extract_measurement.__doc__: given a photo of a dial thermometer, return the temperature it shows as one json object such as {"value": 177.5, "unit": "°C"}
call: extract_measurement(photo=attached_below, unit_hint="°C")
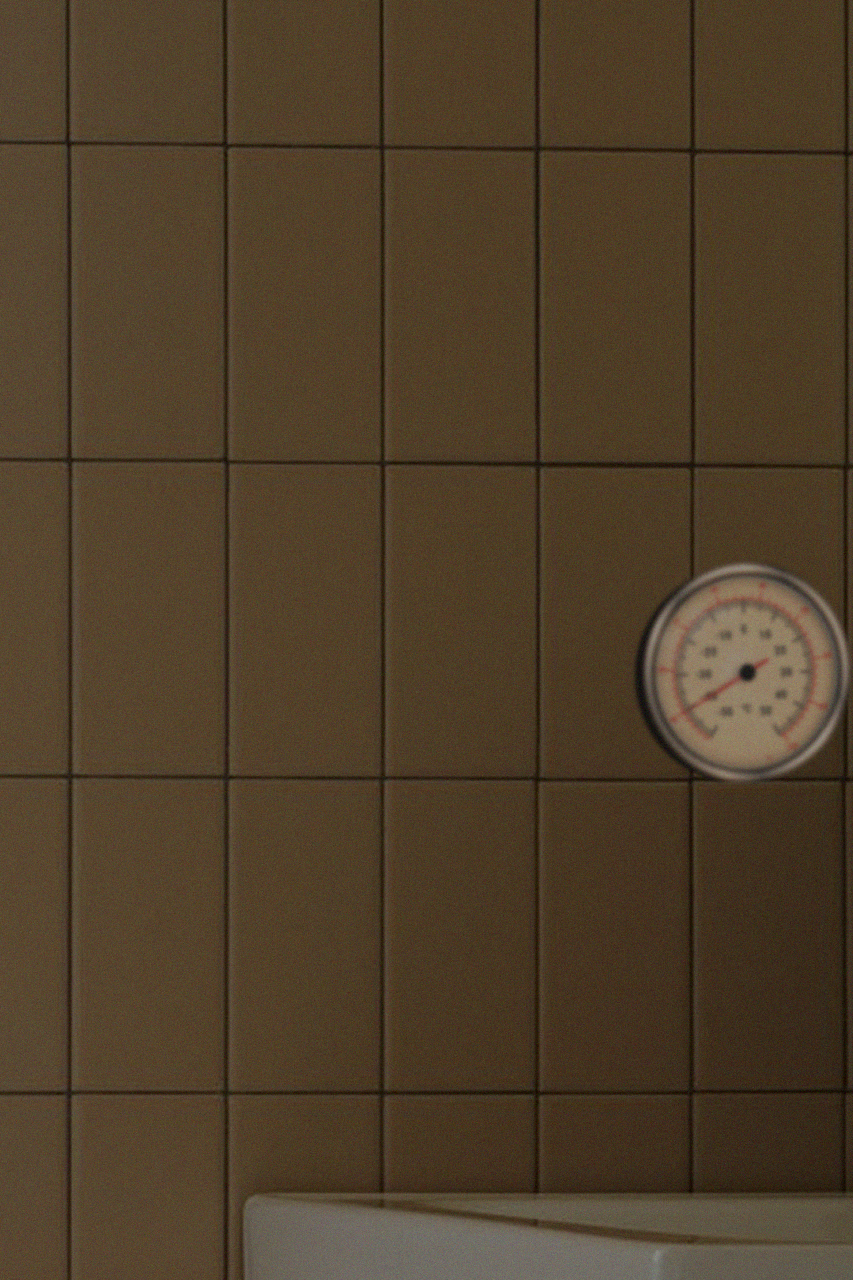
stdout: {"value": -40, "unit": "°C"}
